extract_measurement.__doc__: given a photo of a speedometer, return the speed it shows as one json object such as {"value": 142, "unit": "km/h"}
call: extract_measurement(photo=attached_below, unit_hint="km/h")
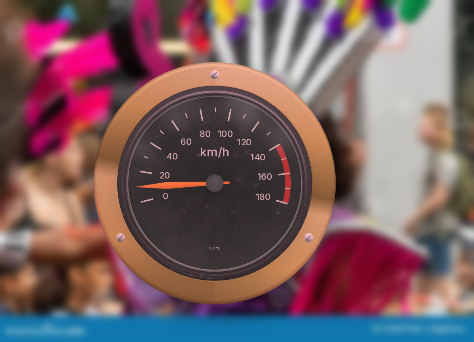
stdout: {"value": 10, "unit": "km/h"}
